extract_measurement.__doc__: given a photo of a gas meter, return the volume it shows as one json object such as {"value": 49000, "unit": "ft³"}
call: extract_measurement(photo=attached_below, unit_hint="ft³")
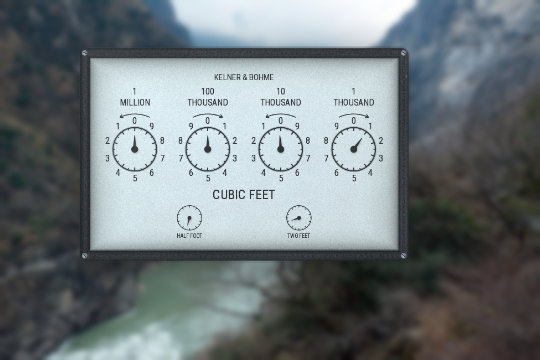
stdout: {"value": 100, "unit": "ft³"}
